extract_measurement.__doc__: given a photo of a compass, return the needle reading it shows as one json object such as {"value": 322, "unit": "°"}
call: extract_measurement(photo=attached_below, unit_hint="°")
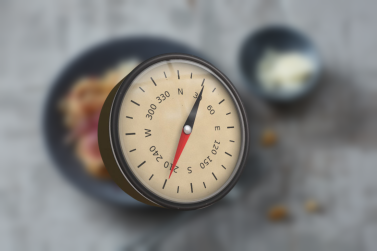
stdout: {"value": 210, "unit": "°"}
